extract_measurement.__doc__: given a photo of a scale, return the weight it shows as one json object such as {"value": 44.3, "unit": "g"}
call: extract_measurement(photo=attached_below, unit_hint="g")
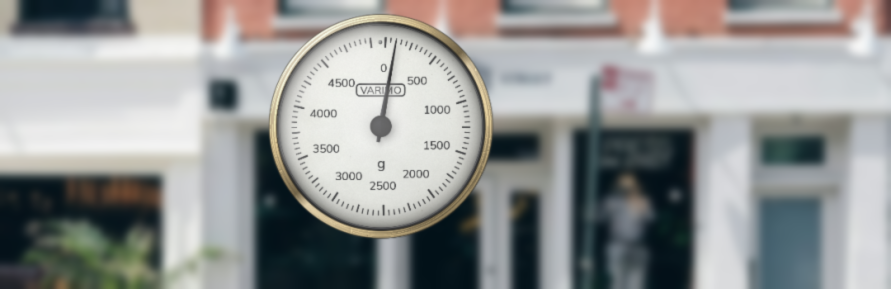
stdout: {"value": 100, "unit": "g"}
